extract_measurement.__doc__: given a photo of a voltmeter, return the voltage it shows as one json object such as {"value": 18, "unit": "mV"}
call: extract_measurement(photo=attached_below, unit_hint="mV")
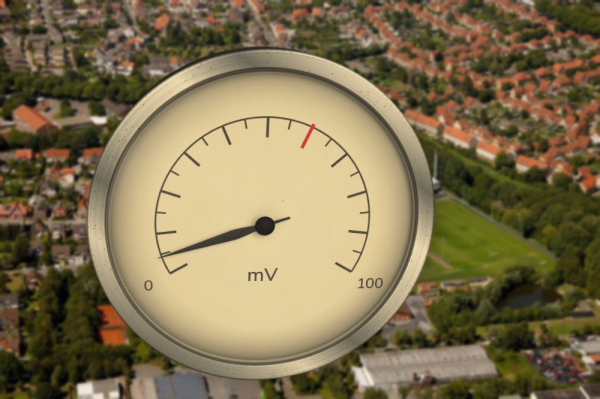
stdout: {"value": 5, "unit": "mV"}
